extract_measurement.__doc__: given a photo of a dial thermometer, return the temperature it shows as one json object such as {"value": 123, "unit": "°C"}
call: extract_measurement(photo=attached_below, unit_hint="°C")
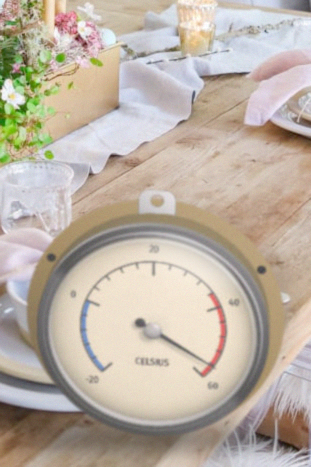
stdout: {"value": 56, "unit": "°C"}
